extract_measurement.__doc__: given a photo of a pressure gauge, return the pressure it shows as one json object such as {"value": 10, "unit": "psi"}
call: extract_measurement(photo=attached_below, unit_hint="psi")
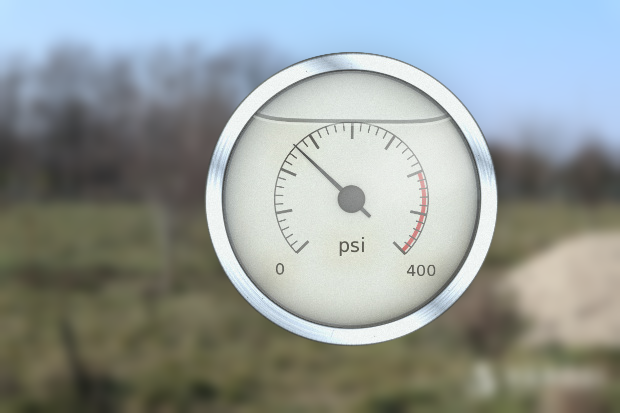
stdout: {"value": 130, "unit": "psi"}
